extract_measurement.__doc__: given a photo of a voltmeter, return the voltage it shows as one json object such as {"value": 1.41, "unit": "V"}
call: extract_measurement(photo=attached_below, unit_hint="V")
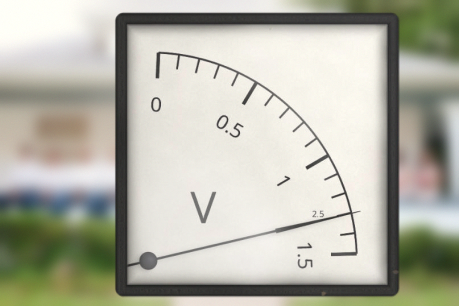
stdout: {"value": 1.3, "unit": "V"}
